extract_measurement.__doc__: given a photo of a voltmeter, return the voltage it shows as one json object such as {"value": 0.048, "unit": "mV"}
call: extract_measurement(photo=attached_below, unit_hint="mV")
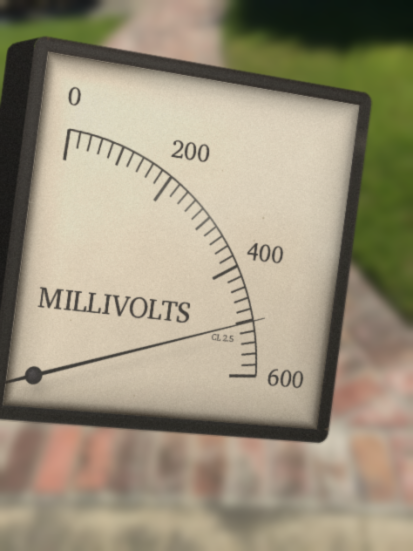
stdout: {"value": 500, "unit": "mV"}
